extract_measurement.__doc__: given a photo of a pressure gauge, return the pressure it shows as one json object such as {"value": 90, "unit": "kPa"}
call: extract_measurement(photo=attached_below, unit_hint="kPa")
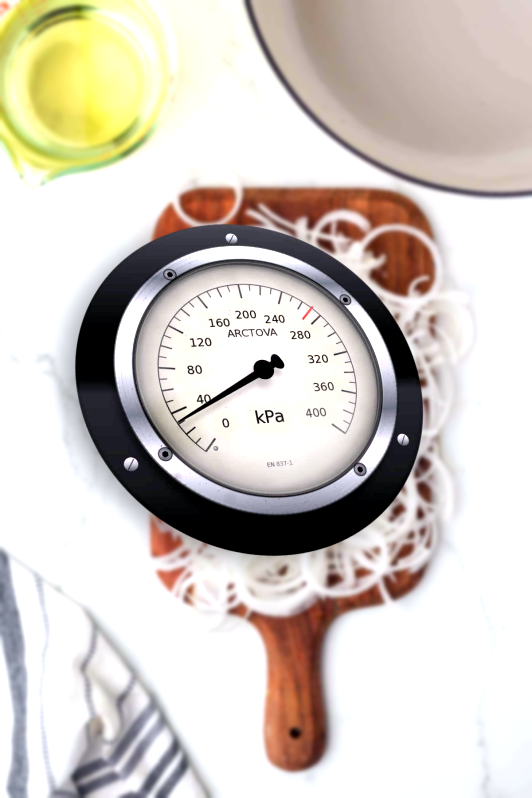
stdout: {"value": 30, "unit": "kPa"}
